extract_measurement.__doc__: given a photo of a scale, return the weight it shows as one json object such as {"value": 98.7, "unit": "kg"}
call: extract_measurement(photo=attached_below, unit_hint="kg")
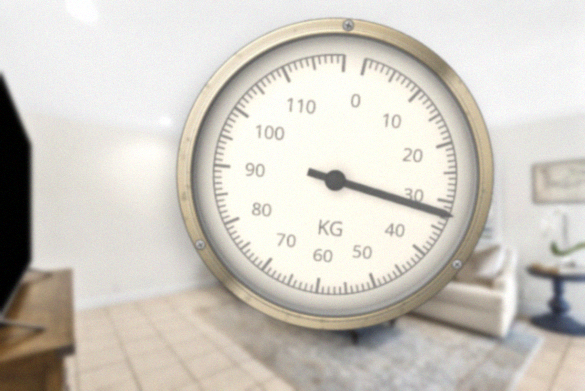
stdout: {"value": 32, "unit": "kg"}
